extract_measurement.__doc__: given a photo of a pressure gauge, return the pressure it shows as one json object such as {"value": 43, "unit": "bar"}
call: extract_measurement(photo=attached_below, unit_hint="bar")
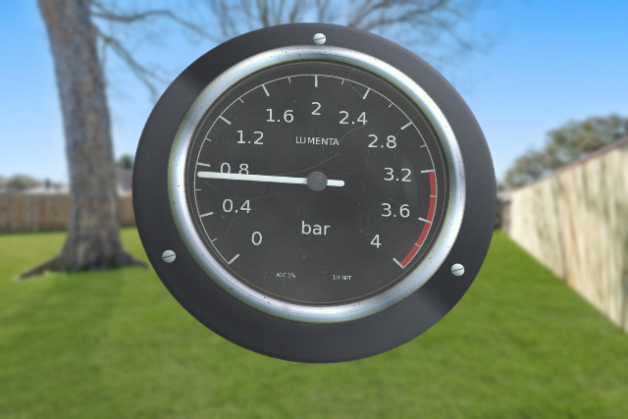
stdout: {"value": 0.7, "unit": "bar"}
